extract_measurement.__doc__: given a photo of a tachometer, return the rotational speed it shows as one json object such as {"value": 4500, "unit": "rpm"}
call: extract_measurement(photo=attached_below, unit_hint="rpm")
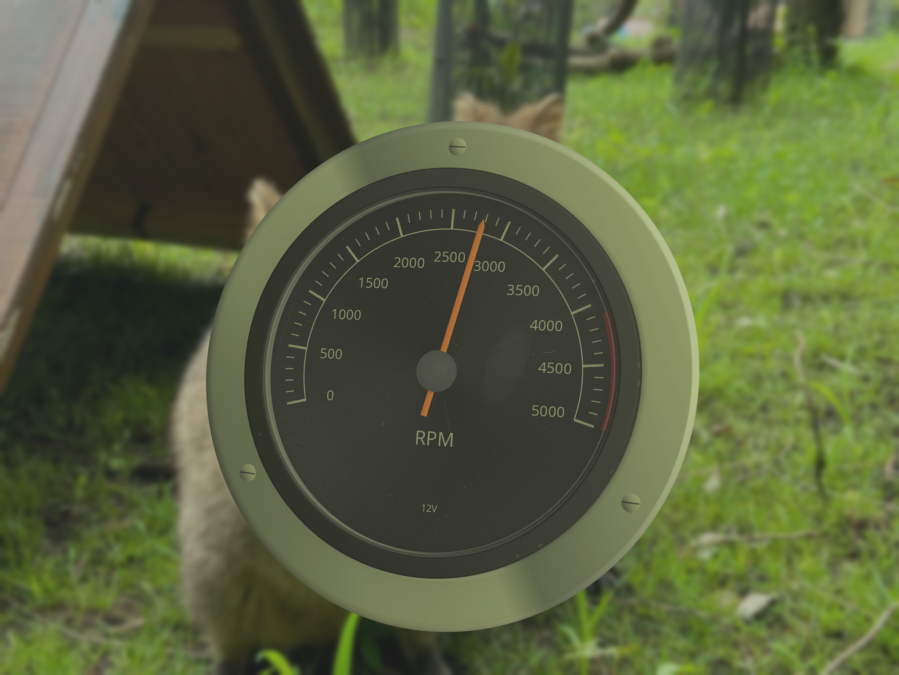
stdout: {"value": 2800, "unit": "rpm"}
